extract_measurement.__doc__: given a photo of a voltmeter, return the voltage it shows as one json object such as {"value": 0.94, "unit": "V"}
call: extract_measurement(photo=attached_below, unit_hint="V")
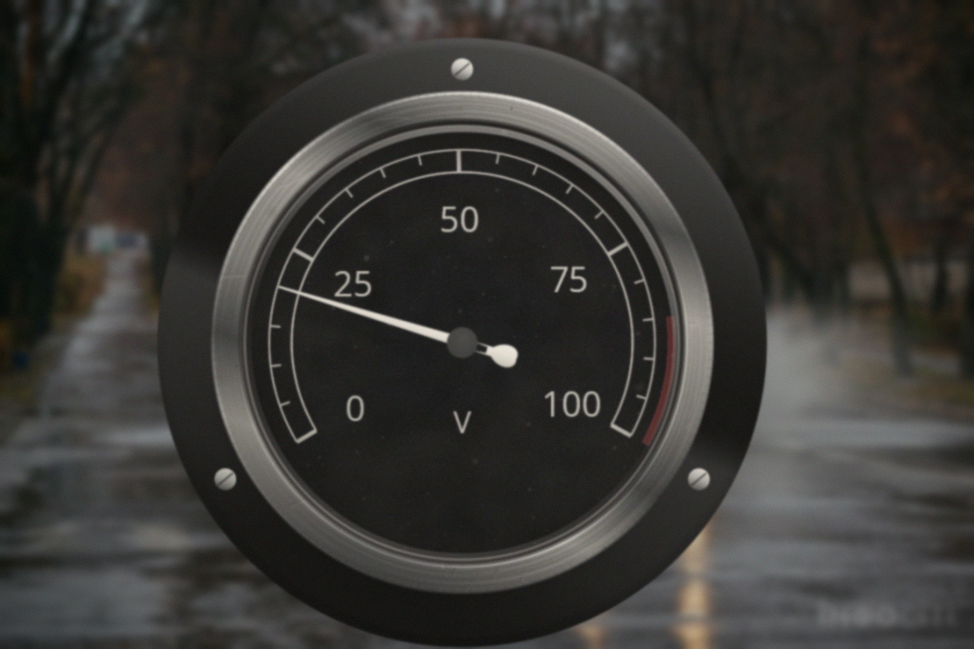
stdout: {"value": 20, "unit": "V"}
